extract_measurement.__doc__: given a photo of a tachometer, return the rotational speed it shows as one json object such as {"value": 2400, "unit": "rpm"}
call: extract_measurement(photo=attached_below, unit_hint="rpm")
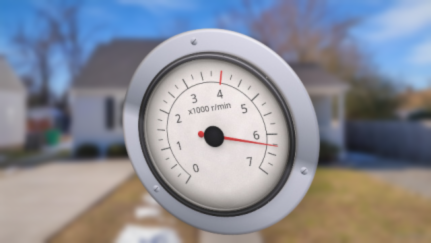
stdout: {"value": 6250, "unit": "rpm"}
